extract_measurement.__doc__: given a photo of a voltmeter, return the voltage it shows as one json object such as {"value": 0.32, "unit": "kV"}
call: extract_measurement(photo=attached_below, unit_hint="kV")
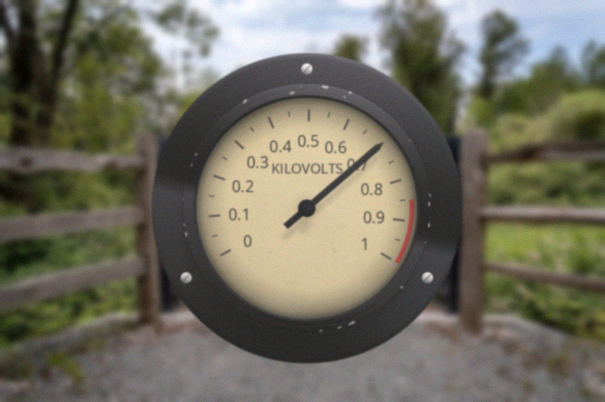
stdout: {"value": 0.7, "unit": "kV"}
